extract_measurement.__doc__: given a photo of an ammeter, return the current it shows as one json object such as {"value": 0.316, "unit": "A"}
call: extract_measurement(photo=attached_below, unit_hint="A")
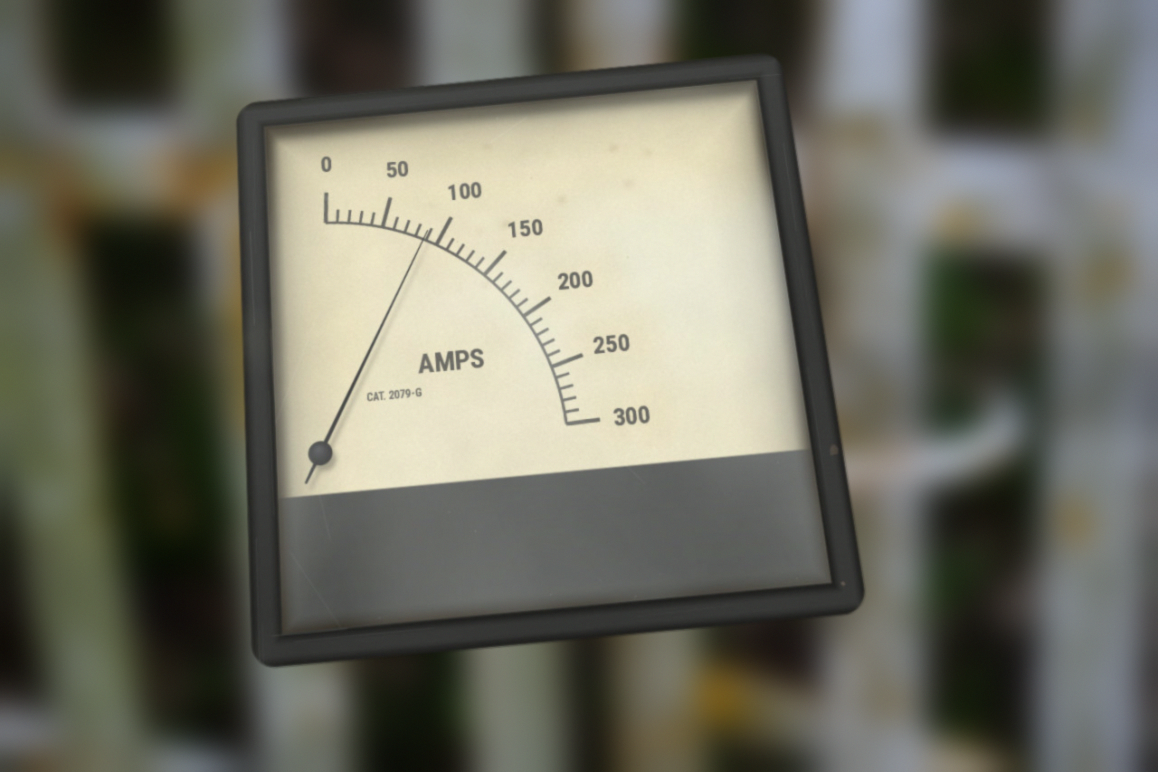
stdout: {"value": 90, "unit": "A"}
